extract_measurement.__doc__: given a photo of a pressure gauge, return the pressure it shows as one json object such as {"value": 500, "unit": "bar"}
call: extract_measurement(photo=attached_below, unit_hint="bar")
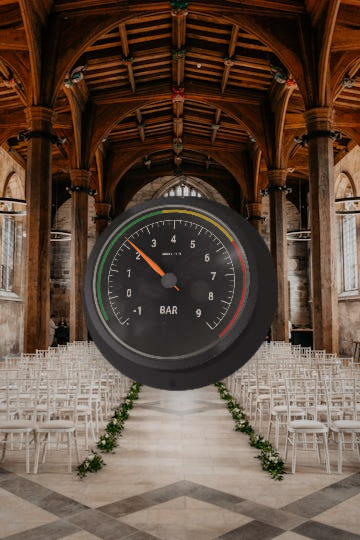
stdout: {"value": 2.2, "unit": "bar"}
